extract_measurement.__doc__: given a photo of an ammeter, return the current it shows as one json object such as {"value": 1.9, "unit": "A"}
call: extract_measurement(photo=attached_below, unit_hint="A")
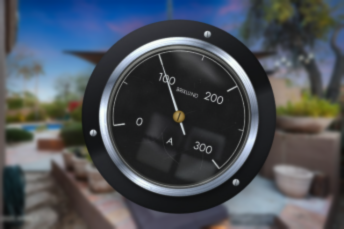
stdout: {"value": 100, "unit": "A"}
